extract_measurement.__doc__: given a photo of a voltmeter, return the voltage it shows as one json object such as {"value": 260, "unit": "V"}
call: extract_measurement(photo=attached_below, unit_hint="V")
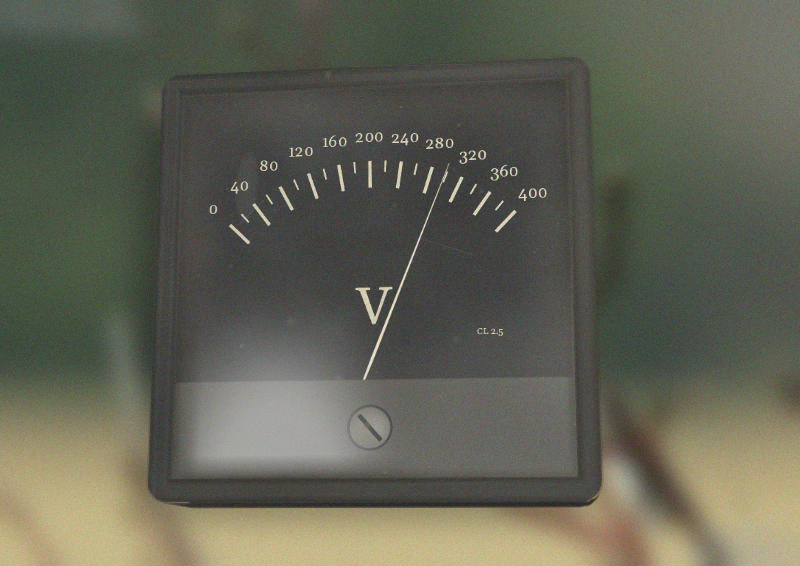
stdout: {"value": 300, "unit": "V"}
